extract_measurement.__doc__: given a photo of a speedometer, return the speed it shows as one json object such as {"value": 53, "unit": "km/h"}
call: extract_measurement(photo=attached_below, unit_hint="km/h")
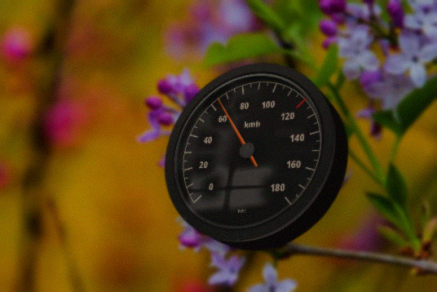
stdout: {"value": 65, "unit": "km/h"}
